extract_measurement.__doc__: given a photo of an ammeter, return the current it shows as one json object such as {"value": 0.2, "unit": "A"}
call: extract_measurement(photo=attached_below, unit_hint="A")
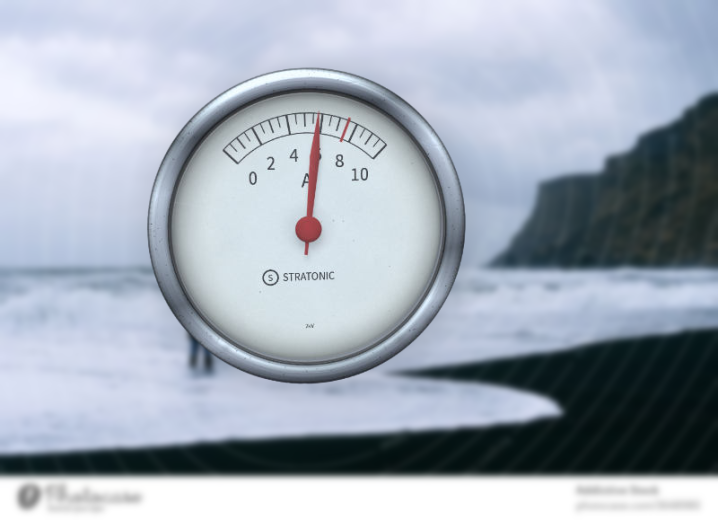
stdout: {"value": 5.75, "unit": "A"}
